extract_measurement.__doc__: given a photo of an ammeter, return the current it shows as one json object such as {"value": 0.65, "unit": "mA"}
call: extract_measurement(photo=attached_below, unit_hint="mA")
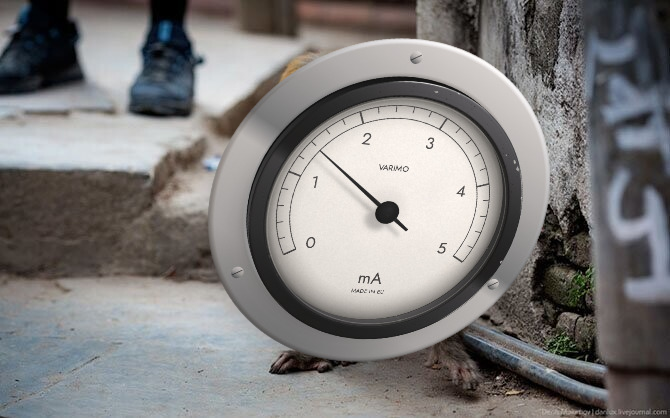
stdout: {"value": 1.4, "unit": "mA"}
